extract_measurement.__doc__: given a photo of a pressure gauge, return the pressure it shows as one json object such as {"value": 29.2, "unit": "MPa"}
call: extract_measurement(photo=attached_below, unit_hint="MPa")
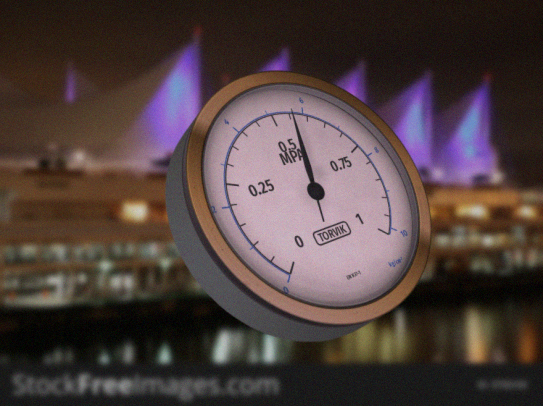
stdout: {"value": 0.55, "unit": "MPa"}
